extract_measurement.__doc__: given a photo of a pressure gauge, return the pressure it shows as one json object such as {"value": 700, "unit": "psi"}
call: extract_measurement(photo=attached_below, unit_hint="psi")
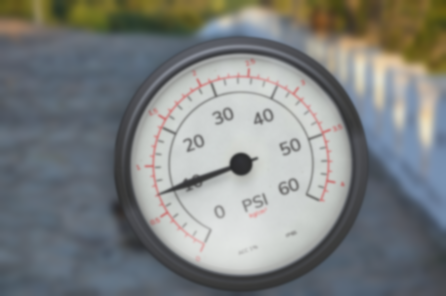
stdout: {"value": 10, "unit": "psi"}
